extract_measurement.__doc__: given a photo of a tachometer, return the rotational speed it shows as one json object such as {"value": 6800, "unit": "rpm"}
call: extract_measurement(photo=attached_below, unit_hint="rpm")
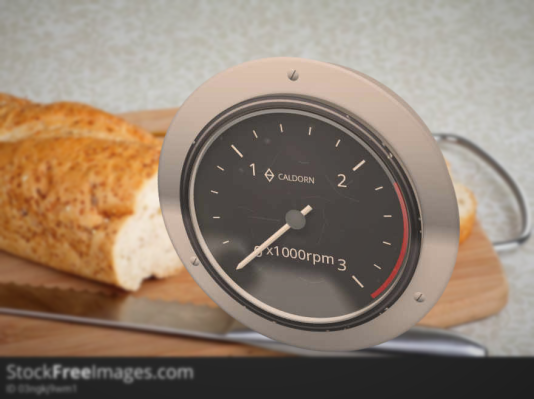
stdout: {"value": 0, "unit": "rpm"}
